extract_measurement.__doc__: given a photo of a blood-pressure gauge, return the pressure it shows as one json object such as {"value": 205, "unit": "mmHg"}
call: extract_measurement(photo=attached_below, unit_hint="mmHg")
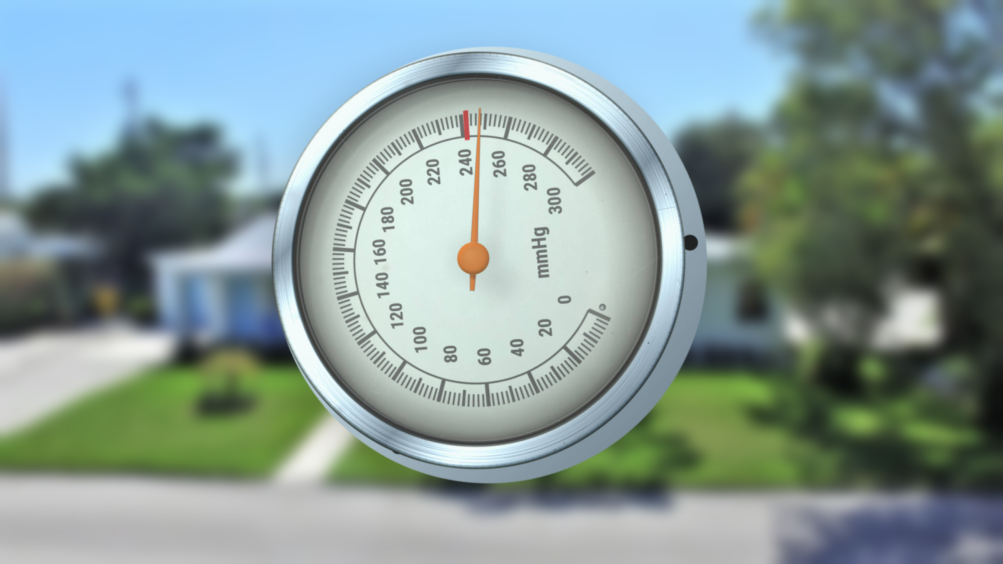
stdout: {"value": 248, "unit": "mmHg"}
